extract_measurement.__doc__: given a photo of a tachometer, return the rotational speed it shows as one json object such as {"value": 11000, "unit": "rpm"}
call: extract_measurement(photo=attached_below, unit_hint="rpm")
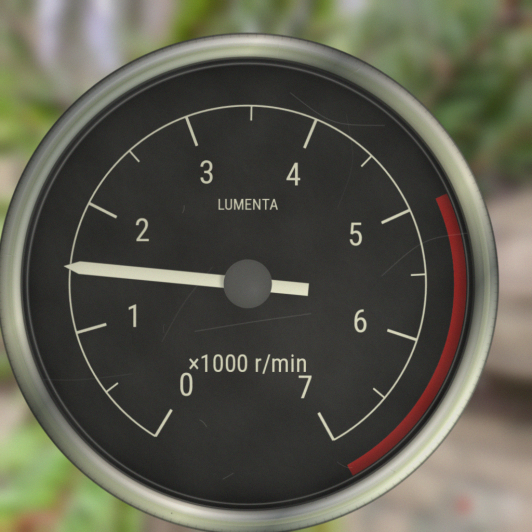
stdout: {"value": 1500, "unit": "rpm"}
